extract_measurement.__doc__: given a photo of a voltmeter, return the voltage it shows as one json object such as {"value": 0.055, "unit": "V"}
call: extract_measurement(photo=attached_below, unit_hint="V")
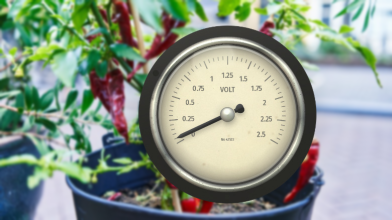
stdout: {"value": 0.05, "unit": "V"}
